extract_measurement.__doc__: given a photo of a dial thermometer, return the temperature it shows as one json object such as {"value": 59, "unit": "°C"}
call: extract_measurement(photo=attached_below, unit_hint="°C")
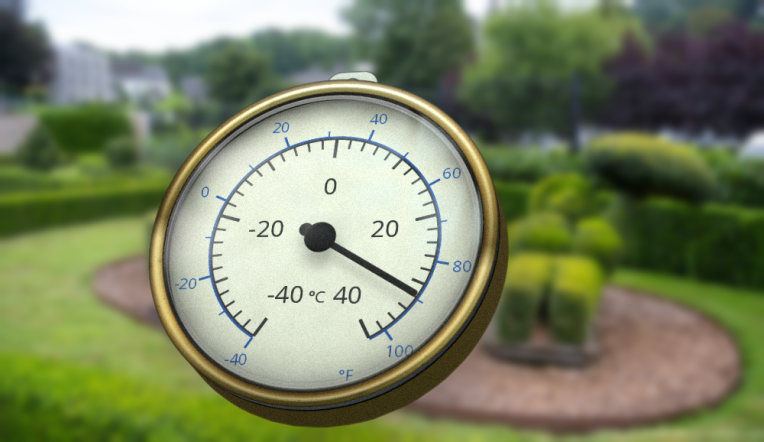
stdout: {"value": 32, "unit": "°C"}
